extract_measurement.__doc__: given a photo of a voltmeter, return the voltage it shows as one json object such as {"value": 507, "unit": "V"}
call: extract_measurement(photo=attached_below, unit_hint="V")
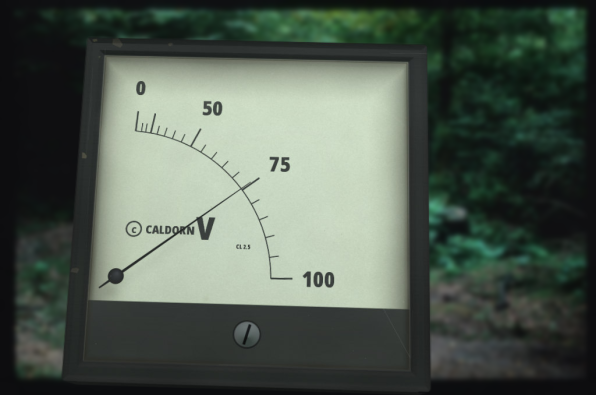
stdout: {"value": 75, "unit": "V"}
